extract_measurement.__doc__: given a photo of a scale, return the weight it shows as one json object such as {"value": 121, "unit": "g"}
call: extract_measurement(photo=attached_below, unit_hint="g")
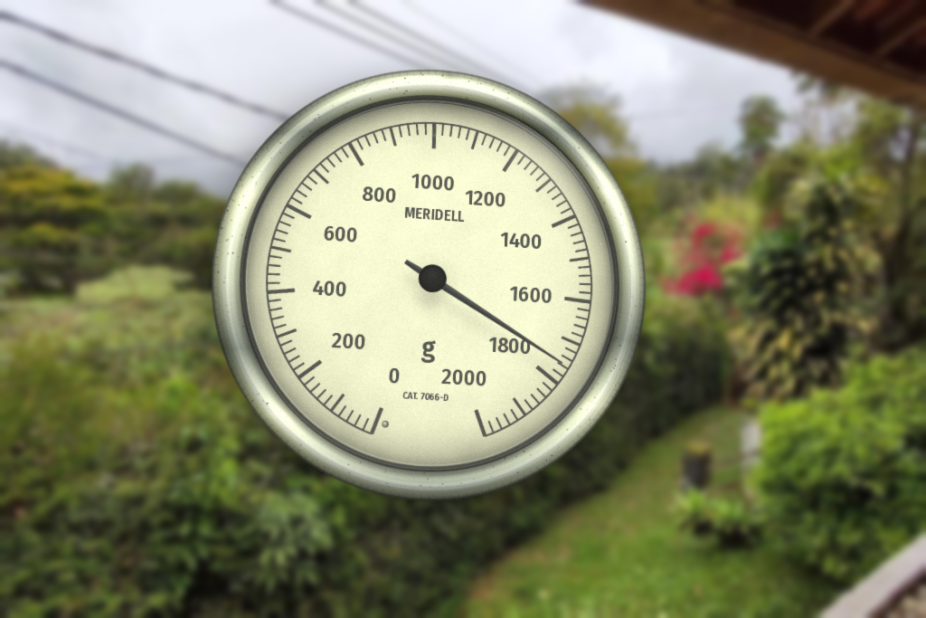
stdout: {"value": 1760, "unit": "g"}
